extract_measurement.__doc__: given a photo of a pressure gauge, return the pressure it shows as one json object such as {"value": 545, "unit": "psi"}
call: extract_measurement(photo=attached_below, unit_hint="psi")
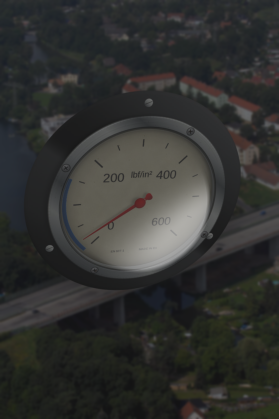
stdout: {"value": 25, "unit": "psi"}
